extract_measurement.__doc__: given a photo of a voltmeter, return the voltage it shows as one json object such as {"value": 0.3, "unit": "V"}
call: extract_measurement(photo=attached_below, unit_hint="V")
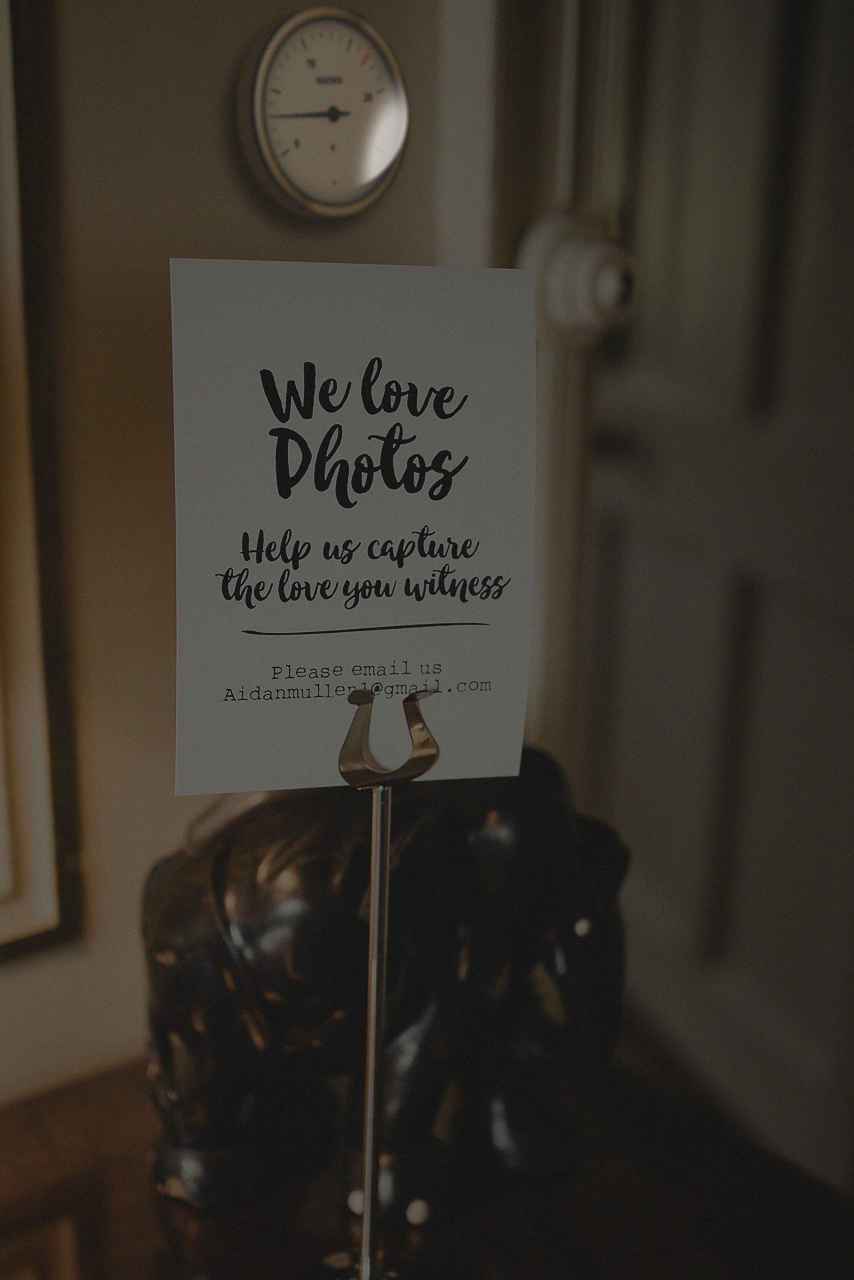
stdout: {"value": 3, "unit": "V"}
